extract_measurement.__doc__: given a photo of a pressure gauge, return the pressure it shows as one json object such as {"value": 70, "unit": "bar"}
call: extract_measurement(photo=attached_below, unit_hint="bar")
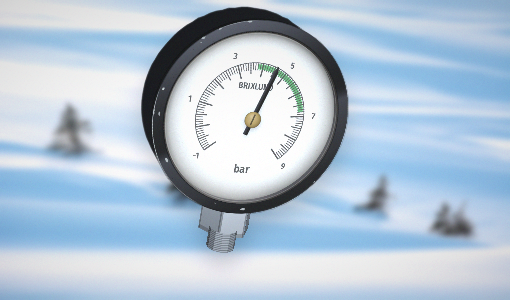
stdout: {"value": 4.5, "unit": "bar"}
